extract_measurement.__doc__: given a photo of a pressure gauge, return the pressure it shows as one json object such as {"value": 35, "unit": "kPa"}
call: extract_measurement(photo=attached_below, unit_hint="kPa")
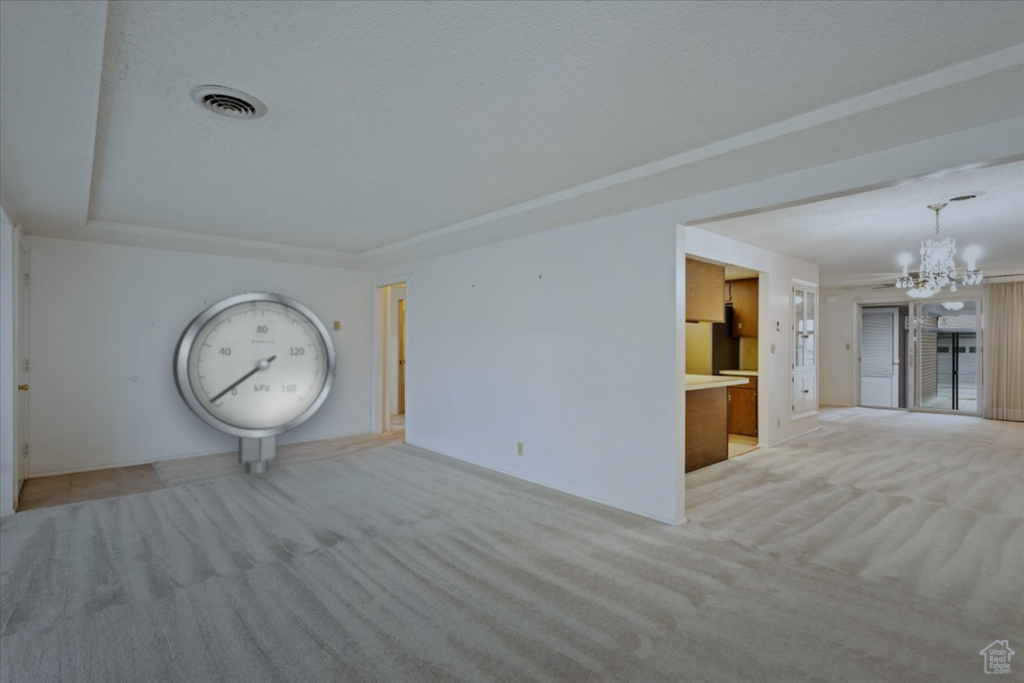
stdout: {"value": 5, "unit": "kPa"}
